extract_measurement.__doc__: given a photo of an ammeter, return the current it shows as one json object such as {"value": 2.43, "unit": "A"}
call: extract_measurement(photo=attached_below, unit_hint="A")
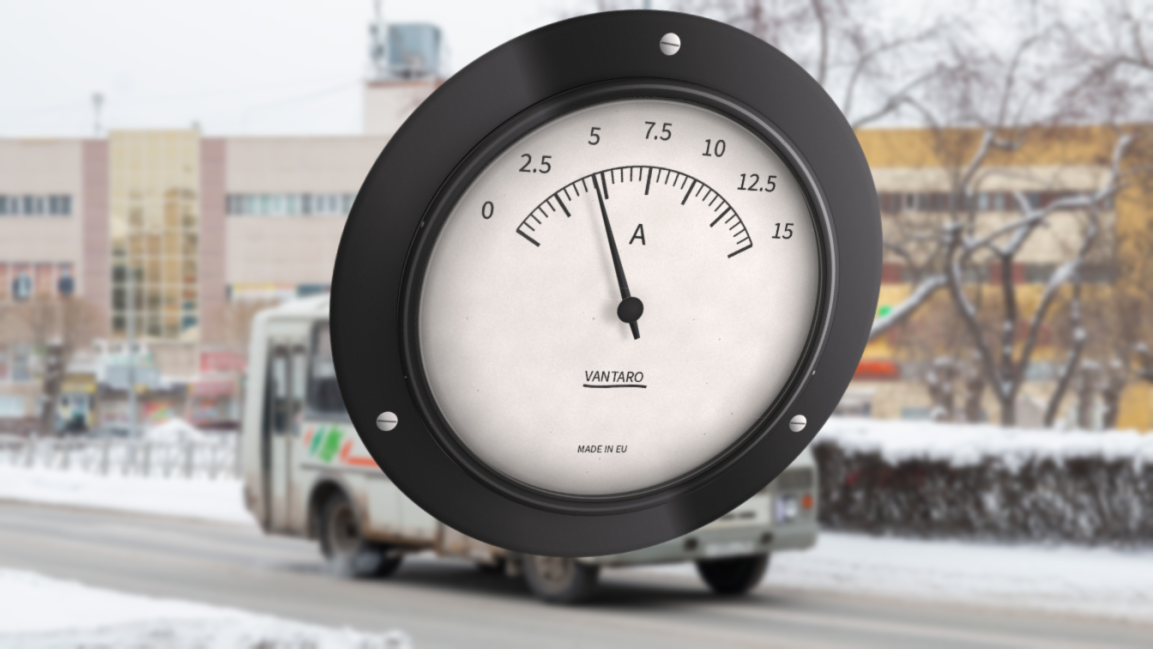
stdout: {"value": 4.5, "unit": "A"}
